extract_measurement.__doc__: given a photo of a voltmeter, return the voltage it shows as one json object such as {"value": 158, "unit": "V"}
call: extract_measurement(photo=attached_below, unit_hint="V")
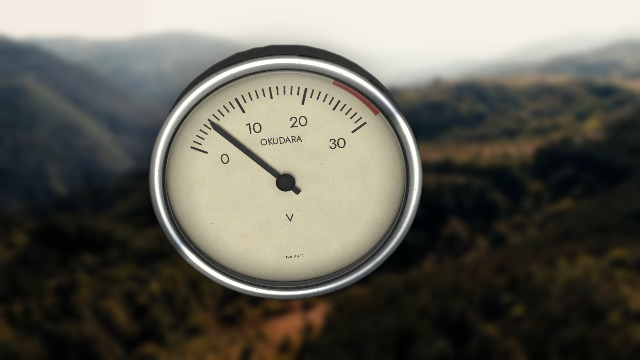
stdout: {"value": 5, "unit": "V"}
